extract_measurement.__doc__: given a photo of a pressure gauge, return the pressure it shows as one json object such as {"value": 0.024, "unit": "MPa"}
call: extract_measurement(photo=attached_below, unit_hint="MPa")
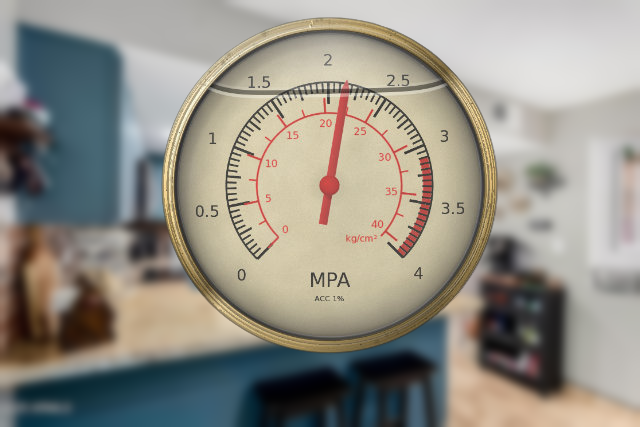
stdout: {"value": 2.15, "unit": "MPa"}
